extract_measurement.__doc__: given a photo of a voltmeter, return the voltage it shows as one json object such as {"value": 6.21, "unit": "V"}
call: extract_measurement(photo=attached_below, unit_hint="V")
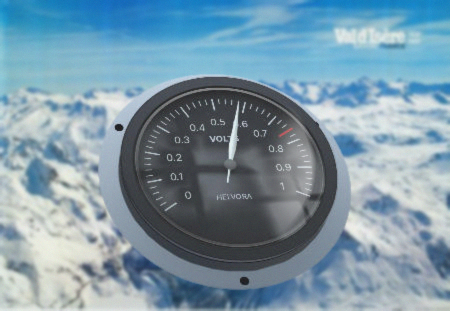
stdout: {"value": 0.58, "unit": "V"}
